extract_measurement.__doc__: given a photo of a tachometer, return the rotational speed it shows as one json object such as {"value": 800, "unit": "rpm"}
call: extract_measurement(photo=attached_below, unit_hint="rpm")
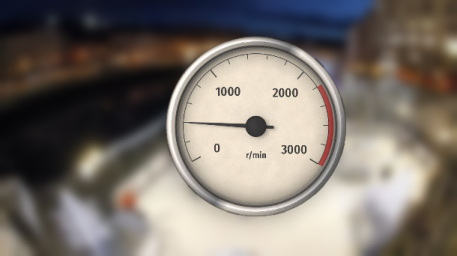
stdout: {"value": 400, "unit": "rpm"}
